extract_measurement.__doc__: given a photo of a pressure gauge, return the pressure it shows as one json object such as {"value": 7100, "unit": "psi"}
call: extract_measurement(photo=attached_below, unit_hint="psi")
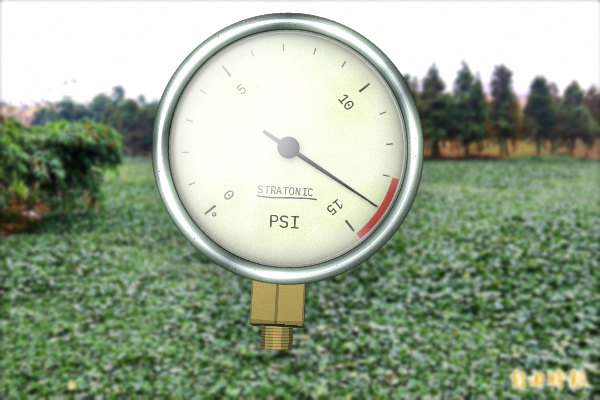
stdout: {"value": 14, "unit": "psi"}
